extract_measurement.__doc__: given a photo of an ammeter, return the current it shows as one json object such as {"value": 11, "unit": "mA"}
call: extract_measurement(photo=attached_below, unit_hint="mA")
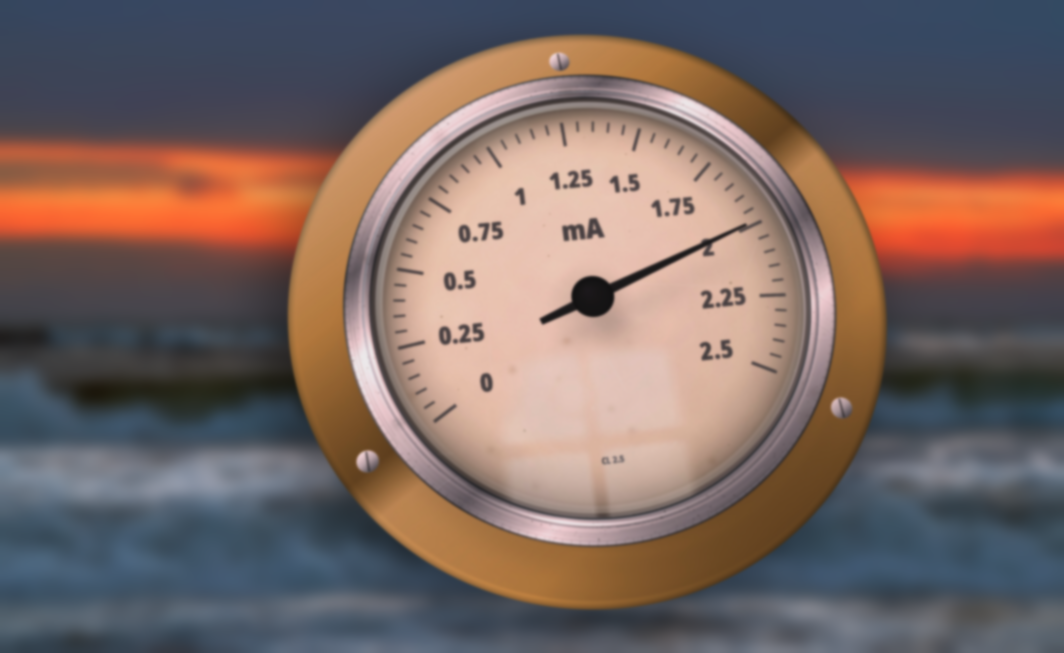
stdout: {"value": 2, "unit": "mA"}
